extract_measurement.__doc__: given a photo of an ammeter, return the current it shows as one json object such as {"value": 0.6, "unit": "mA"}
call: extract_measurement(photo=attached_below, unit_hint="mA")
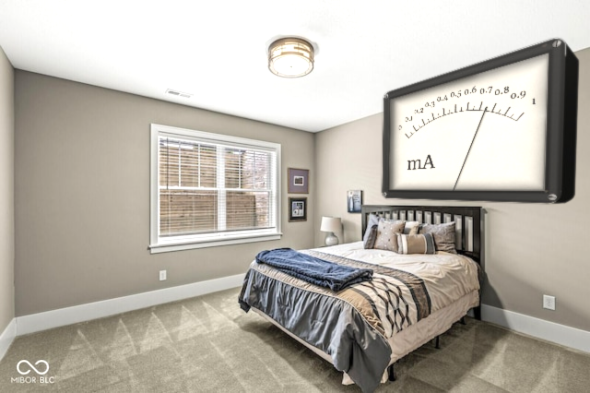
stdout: {"value": 0.75, "unit": "mA"}
